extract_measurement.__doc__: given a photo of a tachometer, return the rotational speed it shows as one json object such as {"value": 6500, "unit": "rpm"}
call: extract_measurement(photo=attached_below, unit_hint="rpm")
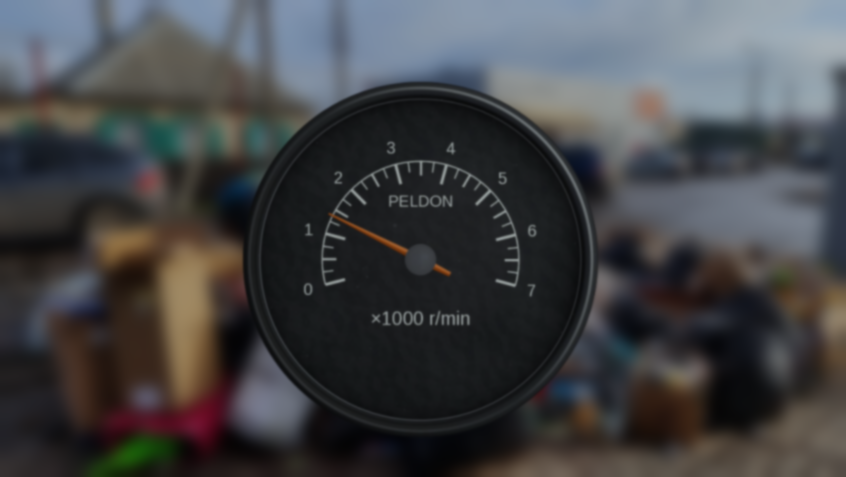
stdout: {"value": 1375, "unit": "rpm"}
